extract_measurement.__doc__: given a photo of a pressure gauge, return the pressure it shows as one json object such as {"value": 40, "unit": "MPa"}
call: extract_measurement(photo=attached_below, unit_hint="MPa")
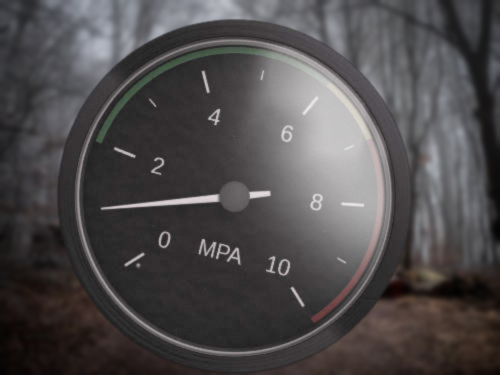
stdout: {"value": 1, "unit": "MPa"}
